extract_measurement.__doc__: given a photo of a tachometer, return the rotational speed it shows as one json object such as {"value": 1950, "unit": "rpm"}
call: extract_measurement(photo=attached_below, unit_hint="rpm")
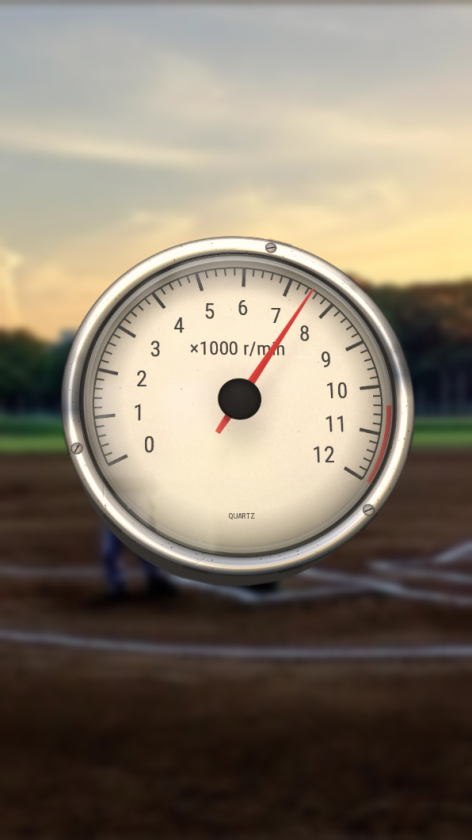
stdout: {"value": 7500, "unit": "rpm"}
